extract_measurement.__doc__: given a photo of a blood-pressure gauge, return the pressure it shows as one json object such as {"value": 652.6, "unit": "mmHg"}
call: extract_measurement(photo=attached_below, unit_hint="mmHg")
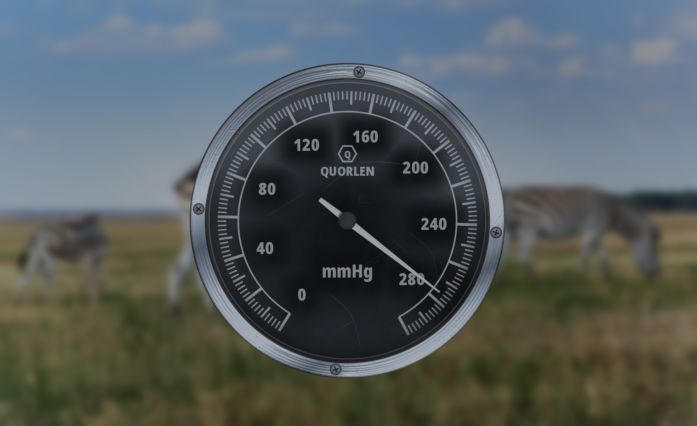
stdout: {"value": 276, "unit": "mmHg"}
